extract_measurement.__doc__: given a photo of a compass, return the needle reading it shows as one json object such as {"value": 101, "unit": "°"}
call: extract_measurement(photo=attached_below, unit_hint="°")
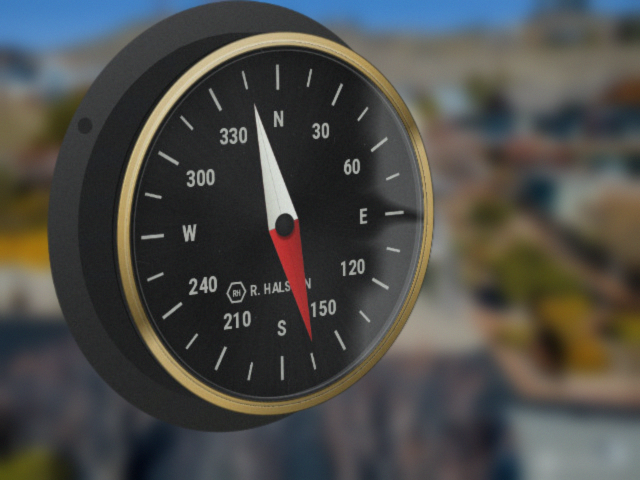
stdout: {"value": 165, "unit": "°"}
